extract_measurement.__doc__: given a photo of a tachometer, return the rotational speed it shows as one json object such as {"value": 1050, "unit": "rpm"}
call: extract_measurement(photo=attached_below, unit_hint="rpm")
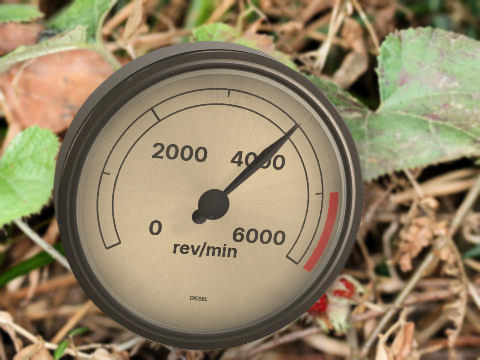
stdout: {"value": 4000, "unit": "rpm"}
